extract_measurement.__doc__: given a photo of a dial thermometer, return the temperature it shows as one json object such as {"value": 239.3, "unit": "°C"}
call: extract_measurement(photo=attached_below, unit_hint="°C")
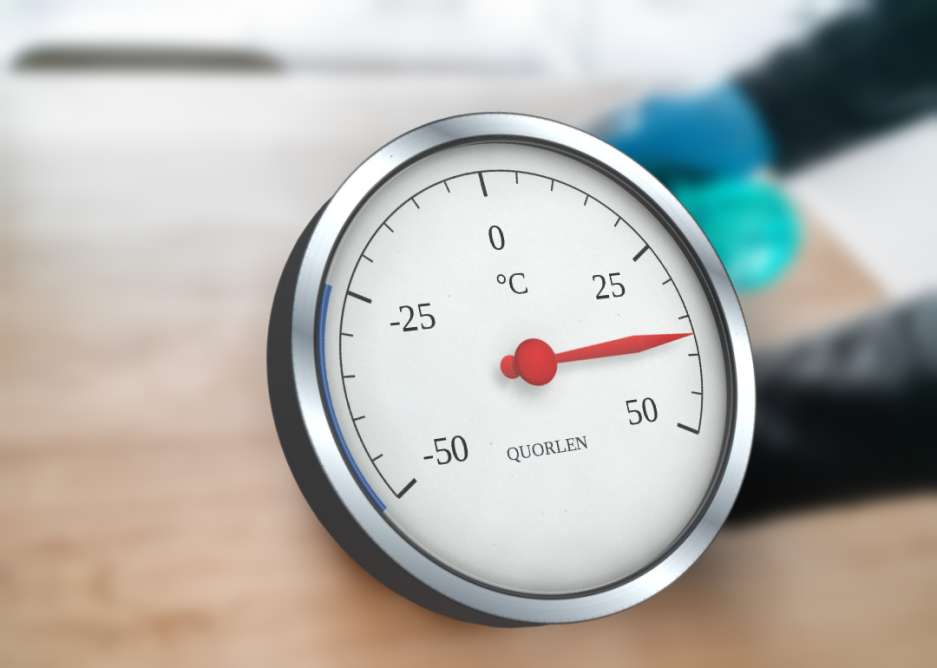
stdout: {"value": 37.5, "unit": "°C"}
